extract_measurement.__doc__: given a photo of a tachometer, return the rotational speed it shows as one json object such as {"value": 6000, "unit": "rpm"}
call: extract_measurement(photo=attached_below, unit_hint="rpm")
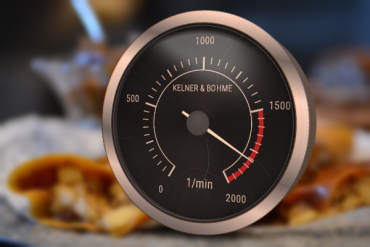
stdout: {"value": 1800, "unit": "rpm"}
